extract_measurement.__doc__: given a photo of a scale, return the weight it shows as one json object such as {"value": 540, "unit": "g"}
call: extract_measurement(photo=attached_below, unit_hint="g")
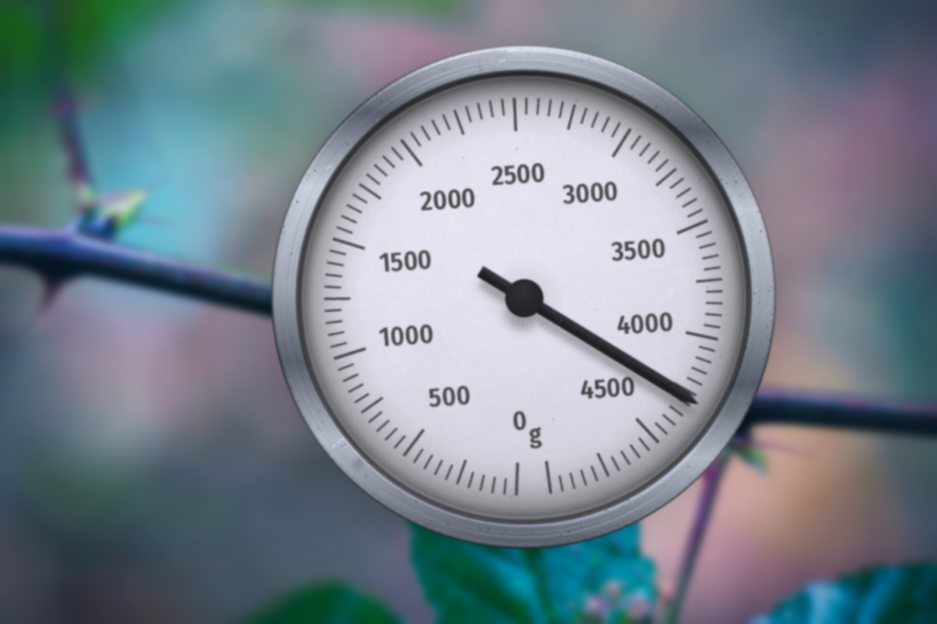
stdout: {"value": 4275, "unit": "g"}
